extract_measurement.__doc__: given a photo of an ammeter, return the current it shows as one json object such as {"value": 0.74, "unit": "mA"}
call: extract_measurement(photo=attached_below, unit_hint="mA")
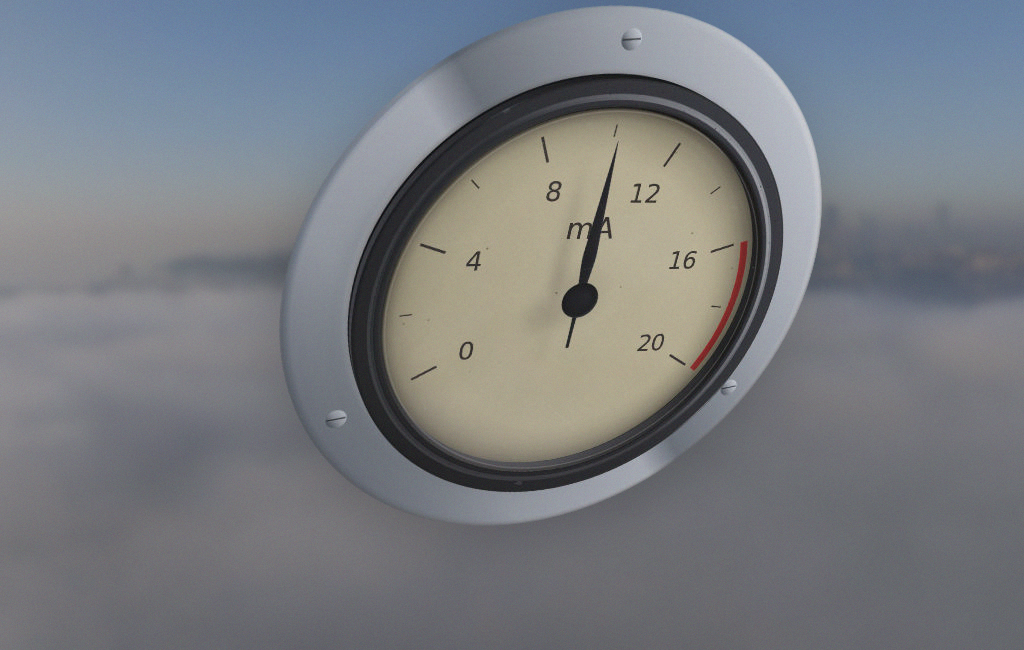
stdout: {"value": 10, "unit": "mA"}
